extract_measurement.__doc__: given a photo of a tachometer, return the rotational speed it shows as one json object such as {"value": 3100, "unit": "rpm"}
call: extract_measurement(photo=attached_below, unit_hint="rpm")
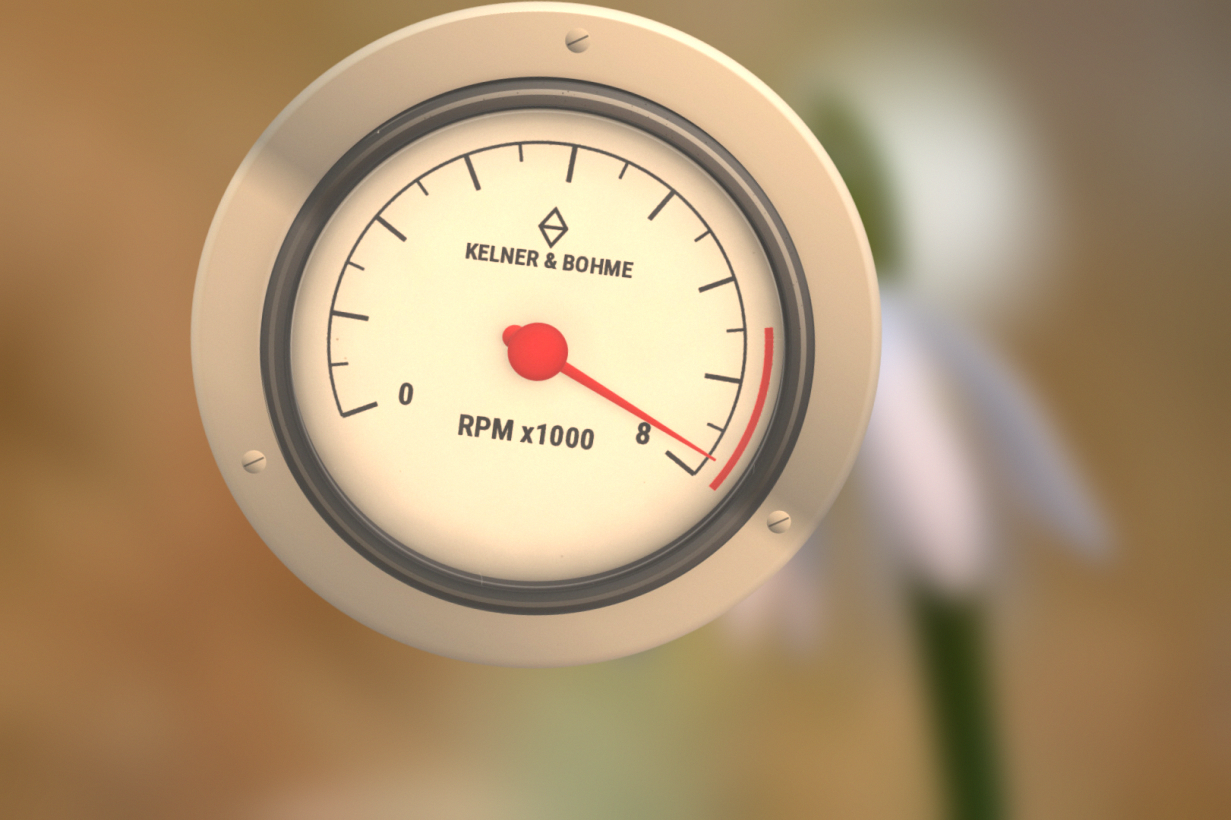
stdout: {"value": 7750, "unit": "rpm"}
